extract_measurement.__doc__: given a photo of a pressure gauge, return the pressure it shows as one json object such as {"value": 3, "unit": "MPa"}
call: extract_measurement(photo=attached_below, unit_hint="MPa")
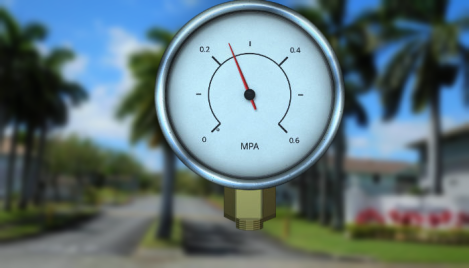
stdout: {"value": 0.25, "unit": "MPa"}
